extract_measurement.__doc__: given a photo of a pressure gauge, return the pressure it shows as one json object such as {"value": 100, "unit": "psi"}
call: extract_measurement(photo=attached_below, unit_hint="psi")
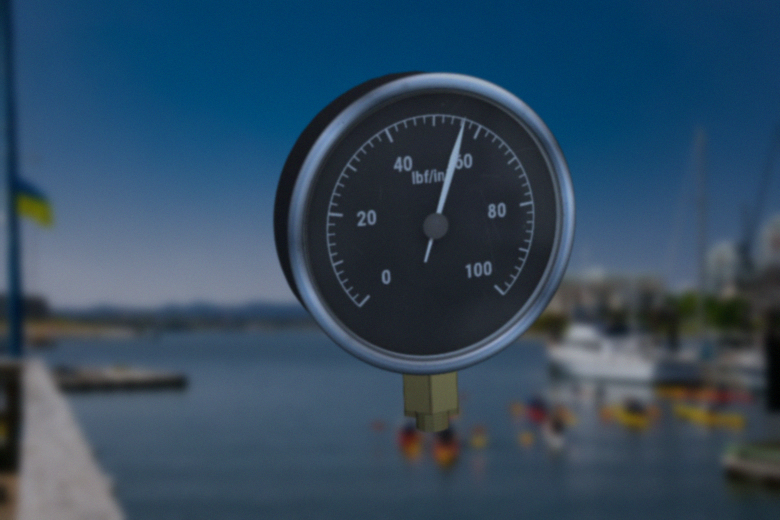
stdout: {"value": 56, "unit": "psi"}
